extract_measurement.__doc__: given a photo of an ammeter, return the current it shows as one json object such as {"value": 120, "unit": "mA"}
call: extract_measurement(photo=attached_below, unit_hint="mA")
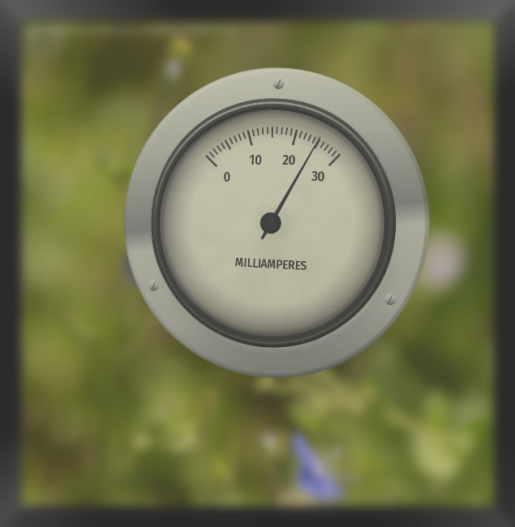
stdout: {"value": 25, "unit": "mA"}
